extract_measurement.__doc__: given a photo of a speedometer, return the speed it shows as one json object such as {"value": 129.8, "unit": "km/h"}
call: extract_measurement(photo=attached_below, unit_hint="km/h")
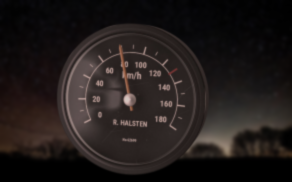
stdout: {"value": 80, "unit": "km/h"}
